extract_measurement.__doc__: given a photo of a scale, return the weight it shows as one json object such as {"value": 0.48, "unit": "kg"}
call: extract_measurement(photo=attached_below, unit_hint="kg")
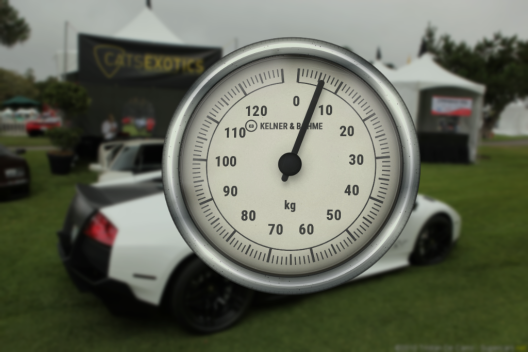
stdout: {"value": 6, "unit": "kg"}
